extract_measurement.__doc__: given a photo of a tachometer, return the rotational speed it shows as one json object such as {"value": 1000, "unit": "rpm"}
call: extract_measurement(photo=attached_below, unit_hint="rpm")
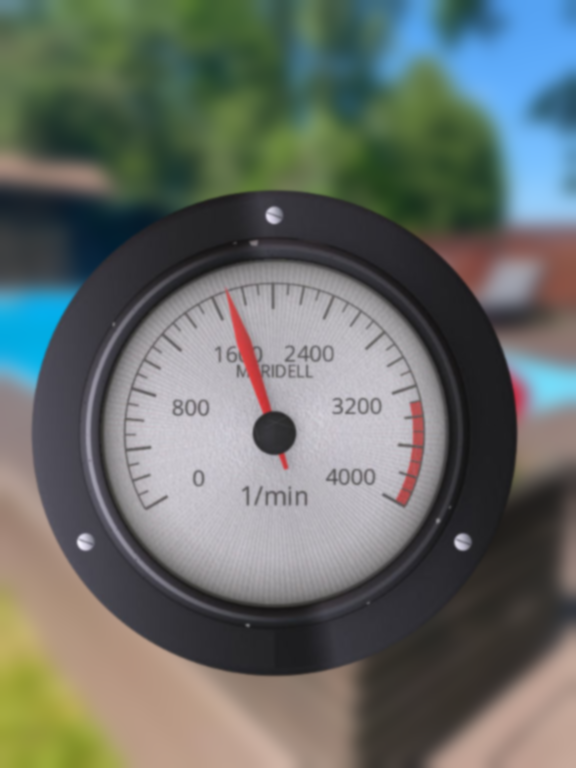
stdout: {"value": 1700, "unit": "rpm"}
